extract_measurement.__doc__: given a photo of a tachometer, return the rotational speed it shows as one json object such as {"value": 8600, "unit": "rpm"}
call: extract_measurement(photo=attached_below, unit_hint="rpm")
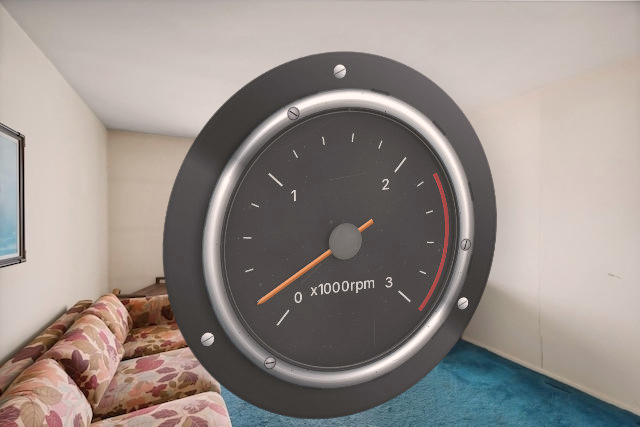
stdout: {"value": 200, "unit": "rpm"}
